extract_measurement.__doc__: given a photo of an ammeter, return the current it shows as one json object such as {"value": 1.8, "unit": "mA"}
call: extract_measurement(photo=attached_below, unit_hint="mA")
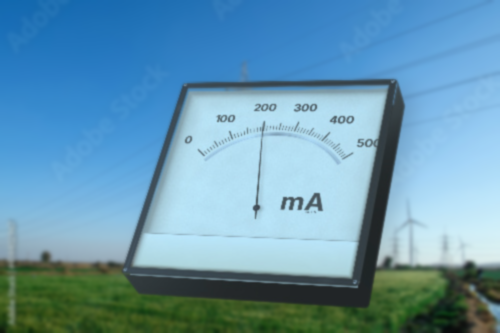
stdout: {"value": 200, "unit": "mA"}
